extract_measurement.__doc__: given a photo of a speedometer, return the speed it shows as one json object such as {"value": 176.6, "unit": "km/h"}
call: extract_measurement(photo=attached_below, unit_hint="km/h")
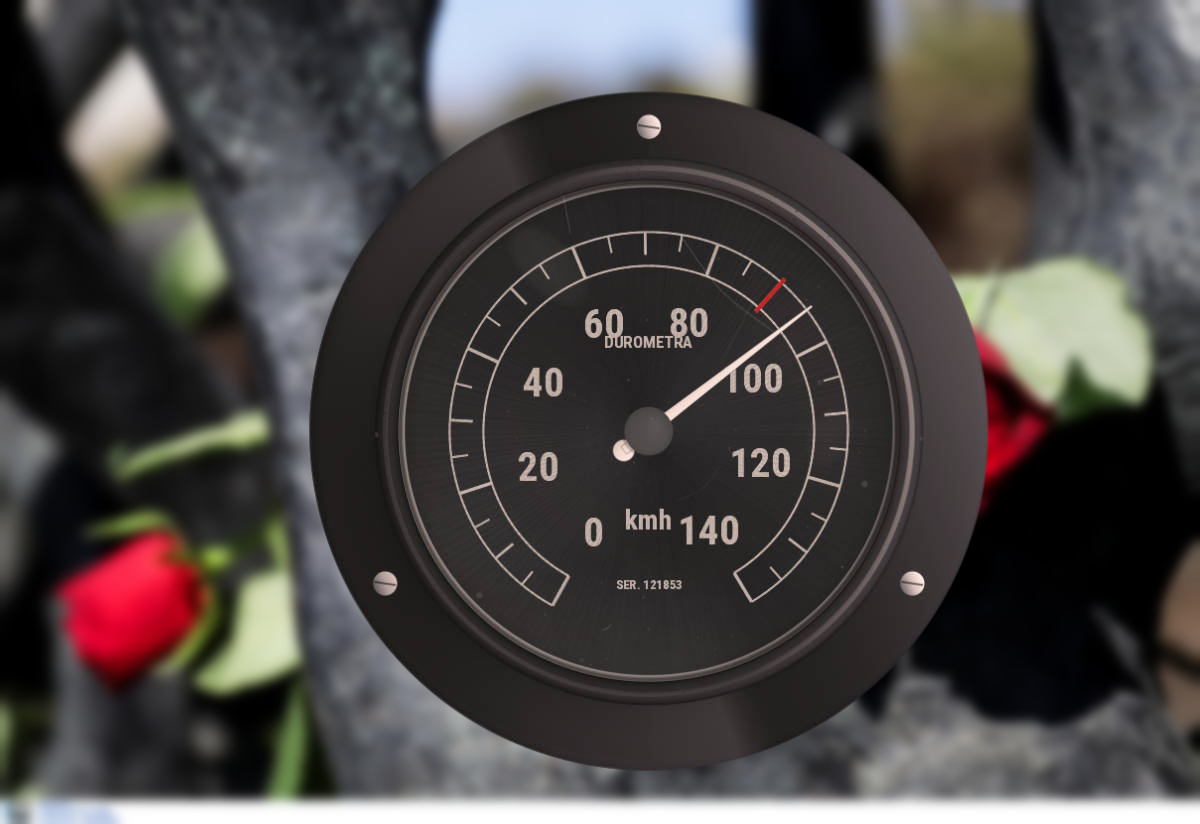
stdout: {"value": 95, "unit": "km/h"}
